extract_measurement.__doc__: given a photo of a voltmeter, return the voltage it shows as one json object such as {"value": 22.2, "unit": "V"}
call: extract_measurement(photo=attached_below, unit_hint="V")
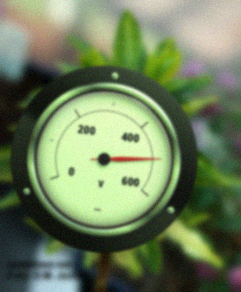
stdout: {"value": 500, "unit": "V"}
